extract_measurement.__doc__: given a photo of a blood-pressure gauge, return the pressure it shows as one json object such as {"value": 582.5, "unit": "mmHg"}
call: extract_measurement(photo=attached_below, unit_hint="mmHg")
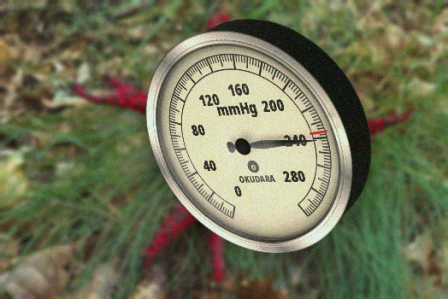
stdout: {"value": 240, "unit": "mmHg"}
